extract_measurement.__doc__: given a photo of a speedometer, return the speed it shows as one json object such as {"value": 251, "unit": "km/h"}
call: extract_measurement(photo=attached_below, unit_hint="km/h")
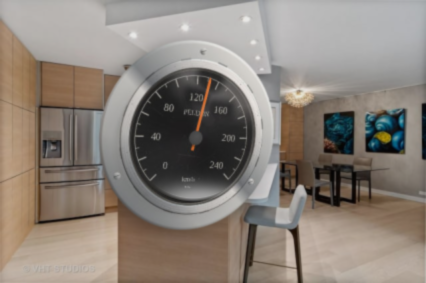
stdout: {"value": 130, "unit": "km/h"}
